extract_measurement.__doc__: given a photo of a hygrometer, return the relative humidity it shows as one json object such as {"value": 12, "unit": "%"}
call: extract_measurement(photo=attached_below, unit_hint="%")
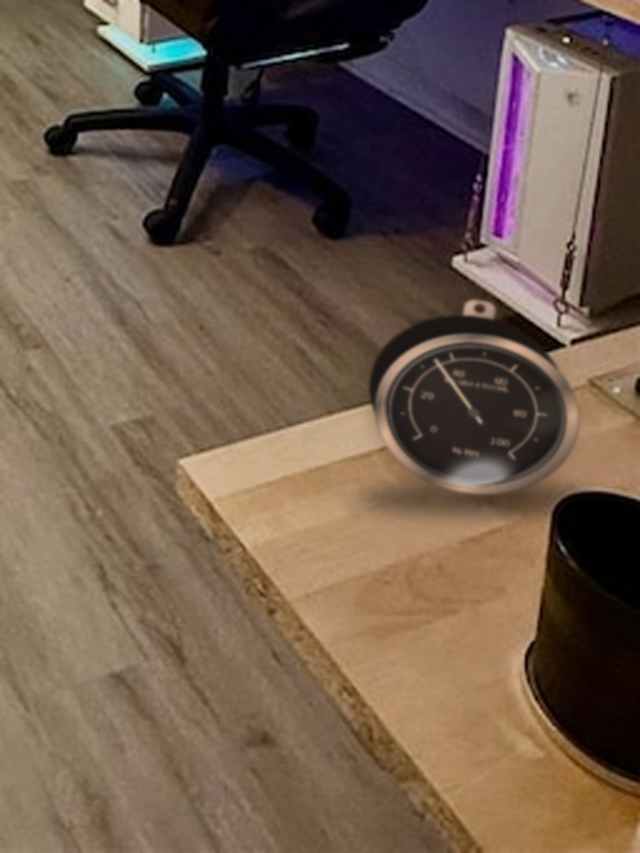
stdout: {"value": 35, "unit": "%"}
